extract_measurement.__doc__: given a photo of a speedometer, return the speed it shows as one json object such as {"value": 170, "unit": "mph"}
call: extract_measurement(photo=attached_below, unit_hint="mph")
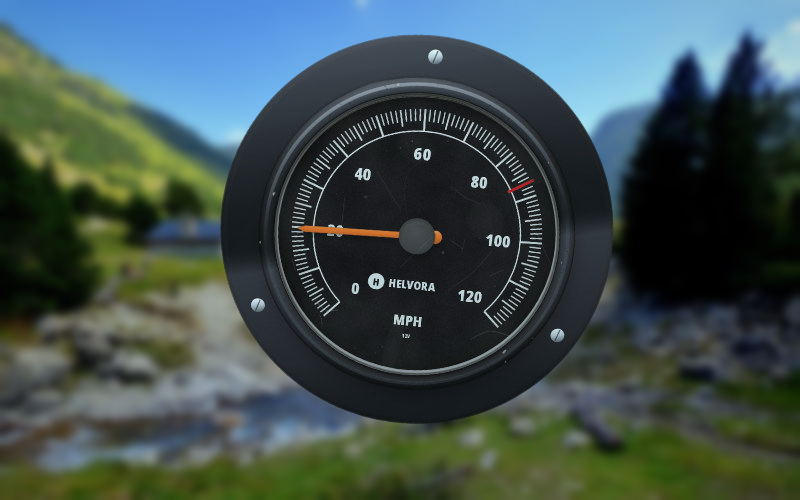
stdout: {"value": 20, "unit": "mph"}
